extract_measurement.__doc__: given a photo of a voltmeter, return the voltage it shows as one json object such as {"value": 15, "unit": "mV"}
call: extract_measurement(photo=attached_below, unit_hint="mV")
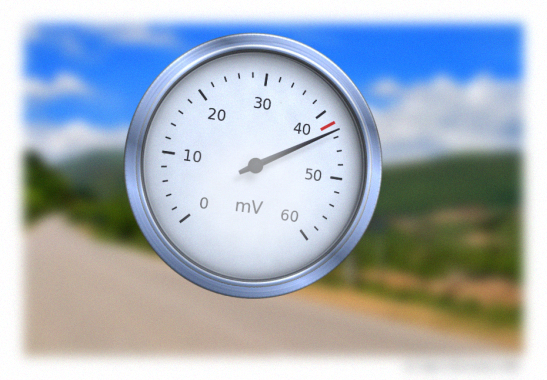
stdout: {"value": 43, "unit": "mV"}
